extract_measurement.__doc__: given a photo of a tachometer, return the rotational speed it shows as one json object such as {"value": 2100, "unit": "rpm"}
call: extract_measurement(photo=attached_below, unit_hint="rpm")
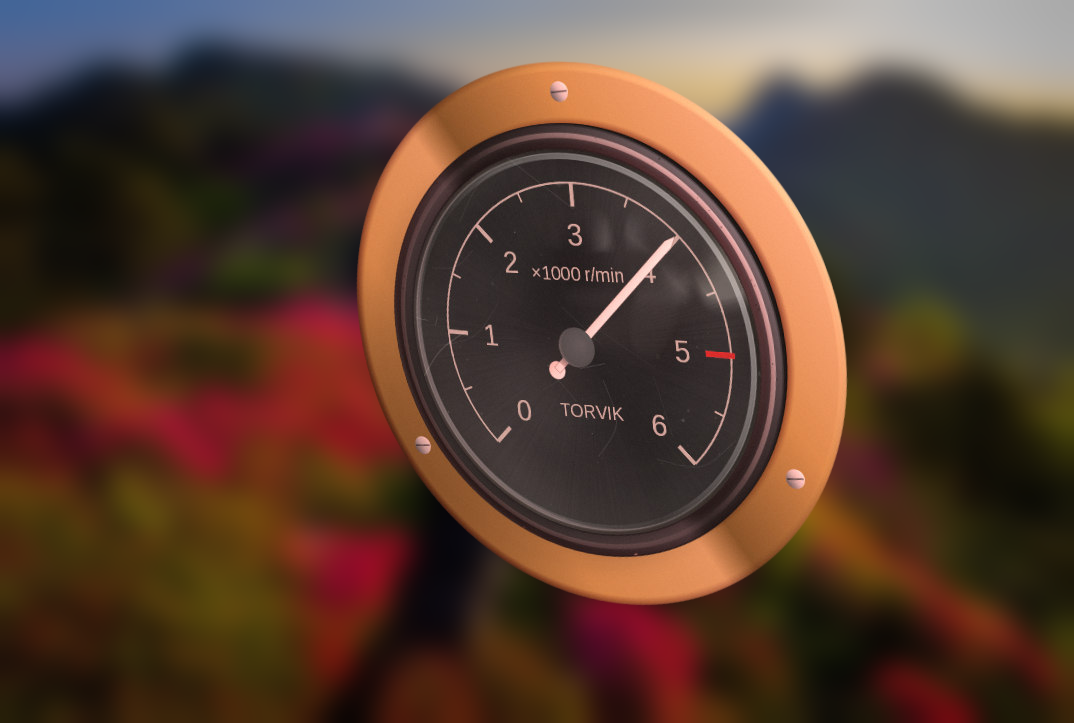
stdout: {"value": 4000, "unit": "rpm"}
